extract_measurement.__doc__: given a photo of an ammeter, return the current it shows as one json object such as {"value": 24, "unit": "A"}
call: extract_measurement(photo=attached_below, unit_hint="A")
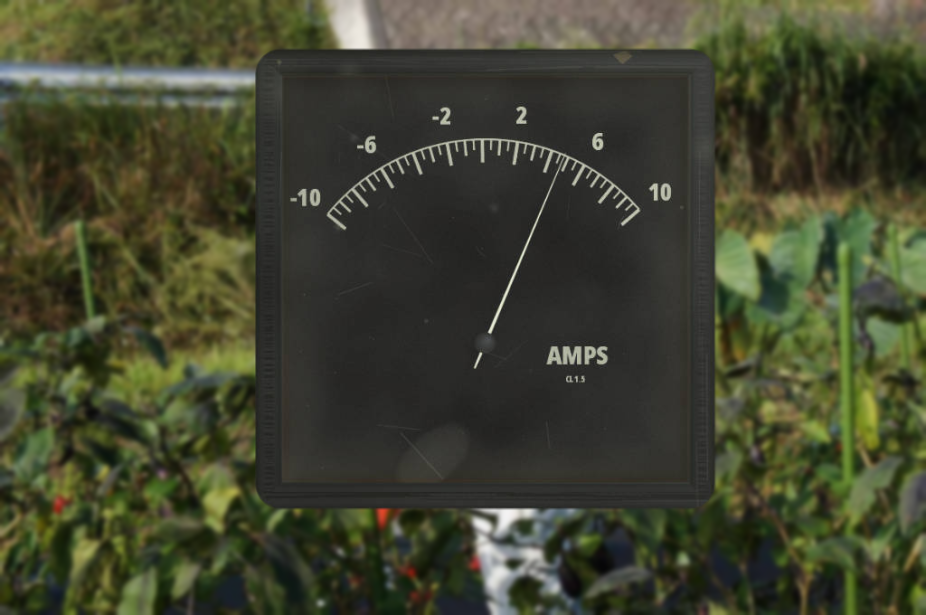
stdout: {"value": 4.75, "unit": "A"}
